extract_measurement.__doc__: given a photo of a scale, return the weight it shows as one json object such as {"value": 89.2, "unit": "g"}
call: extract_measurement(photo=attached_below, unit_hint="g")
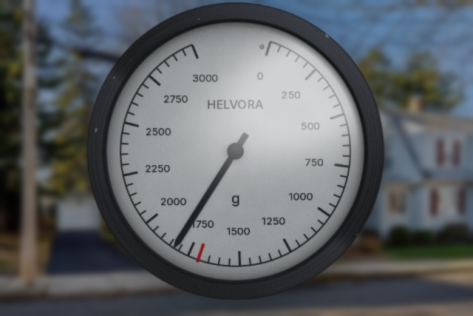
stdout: {"value": 1825, "unit": "g"}
